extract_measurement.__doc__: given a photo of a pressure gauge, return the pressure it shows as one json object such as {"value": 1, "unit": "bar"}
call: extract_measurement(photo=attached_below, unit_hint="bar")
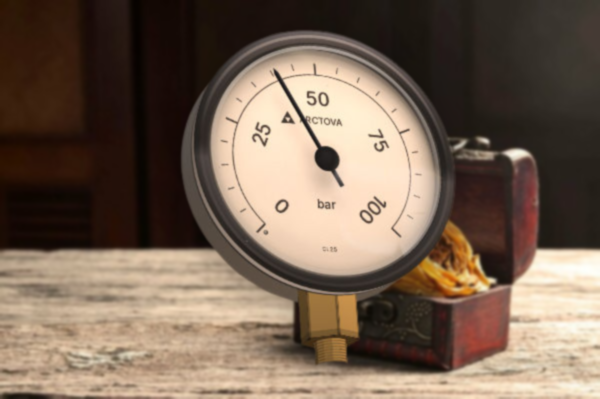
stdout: {"value": 40, "unit": "bar"}
